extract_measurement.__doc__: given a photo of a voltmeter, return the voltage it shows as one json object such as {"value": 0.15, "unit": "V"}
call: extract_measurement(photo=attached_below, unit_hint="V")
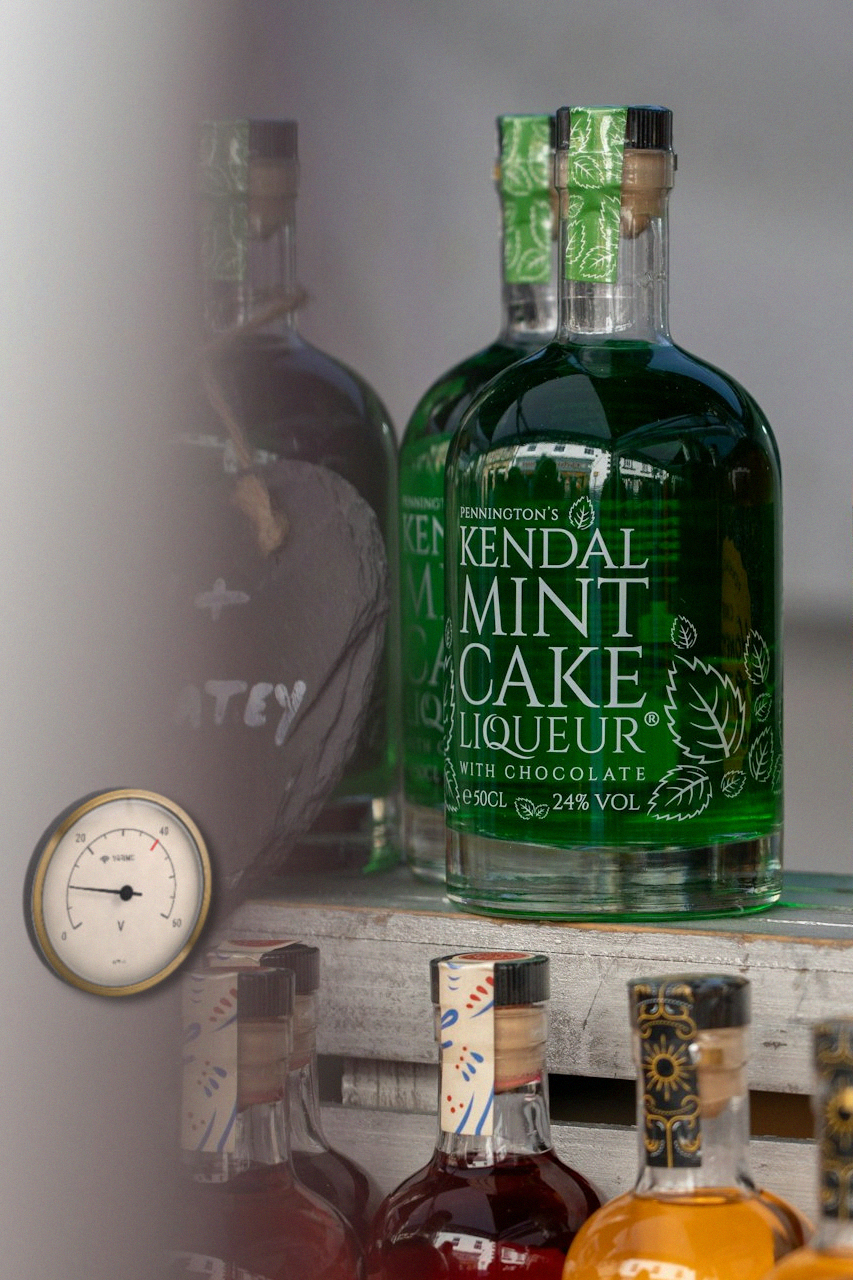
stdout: {"value": 10, "unit": "V"}
